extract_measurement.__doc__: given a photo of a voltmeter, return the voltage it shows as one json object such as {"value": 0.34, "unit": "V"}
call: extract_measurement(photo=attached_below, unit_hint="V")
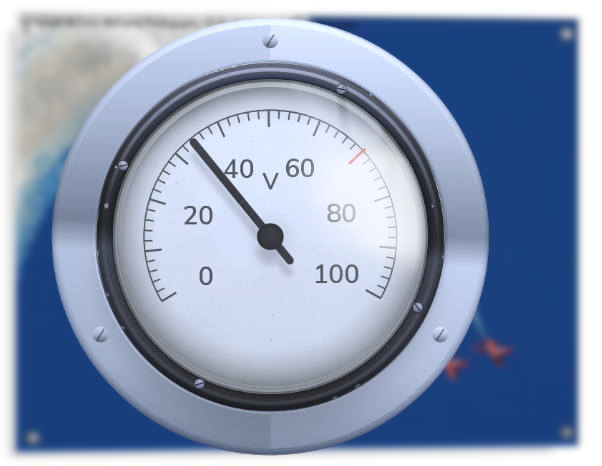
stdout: {"value": 34, "unit": "V"}
